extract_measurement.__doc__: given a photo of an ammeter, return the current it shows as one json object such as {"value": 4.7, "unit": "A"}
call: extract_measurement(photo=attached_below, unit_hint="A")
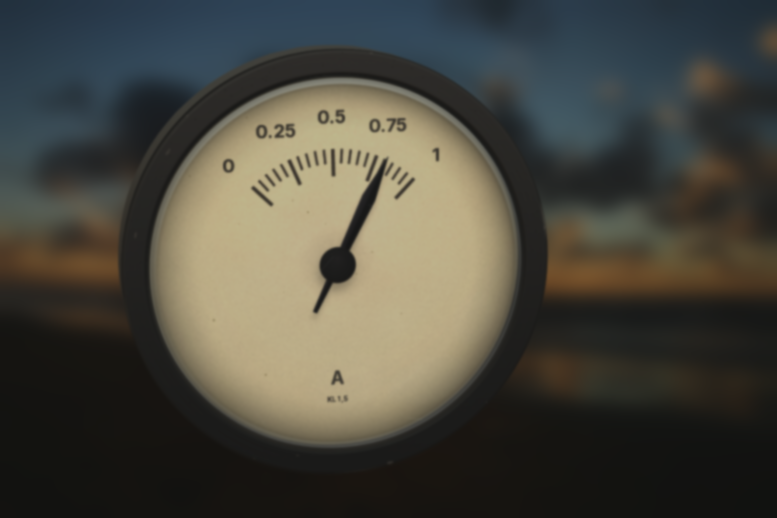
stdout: {"value": 0.8, "unit": "A"}
